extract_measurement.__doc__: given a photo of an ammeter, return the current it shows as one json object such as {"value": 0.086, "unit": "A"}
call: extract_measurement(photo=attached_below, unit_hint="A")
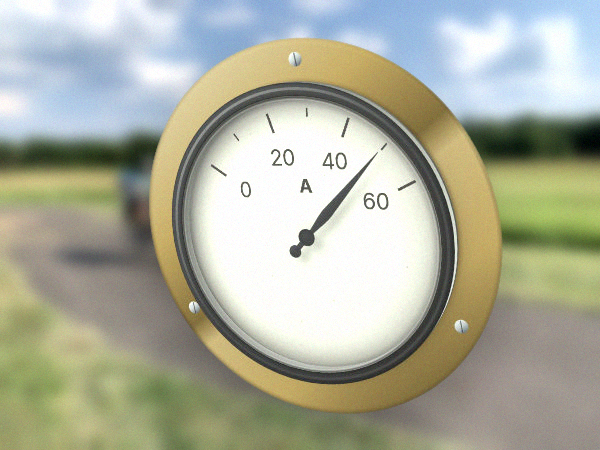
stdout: {"value": 50, "unit": "A"}
